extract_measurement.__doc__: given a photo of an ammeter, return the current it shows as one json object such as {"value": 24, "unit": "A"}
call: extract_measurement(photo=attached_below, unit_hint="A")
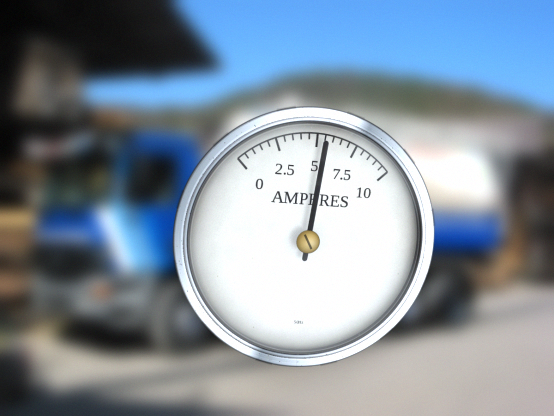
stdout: {"value": 5.5, "unit": "A"}
